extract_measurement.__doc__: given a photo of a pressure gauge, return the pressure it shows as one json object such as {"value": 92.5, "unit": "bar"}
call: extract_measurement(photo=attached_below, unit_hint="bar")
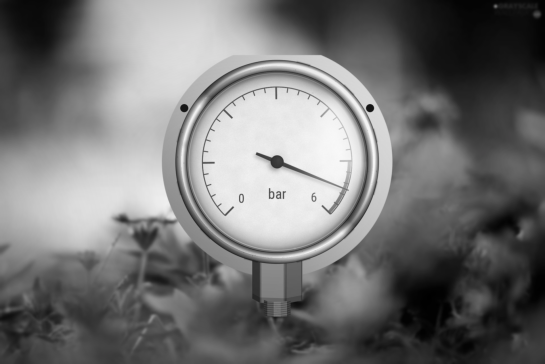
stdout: {"value": 5.5, "unit": "bar"}
